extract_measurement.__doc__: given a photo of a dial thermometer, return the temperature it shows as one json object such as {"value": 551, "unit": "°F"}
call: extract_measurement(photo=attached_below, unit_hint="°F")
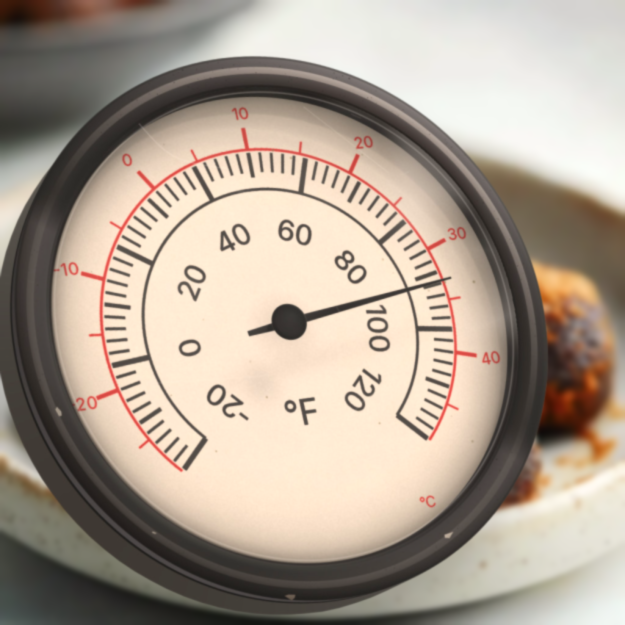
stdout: {"value": 92, "unit": "°F"}
